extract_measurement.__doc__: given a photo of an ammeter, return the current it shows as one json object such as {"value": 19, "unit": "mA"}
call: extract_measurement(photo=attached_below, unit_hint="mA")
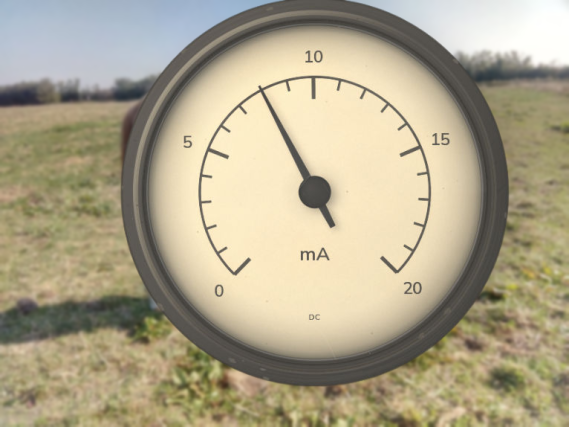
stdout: {"value": 8, "unit": "mA"}
